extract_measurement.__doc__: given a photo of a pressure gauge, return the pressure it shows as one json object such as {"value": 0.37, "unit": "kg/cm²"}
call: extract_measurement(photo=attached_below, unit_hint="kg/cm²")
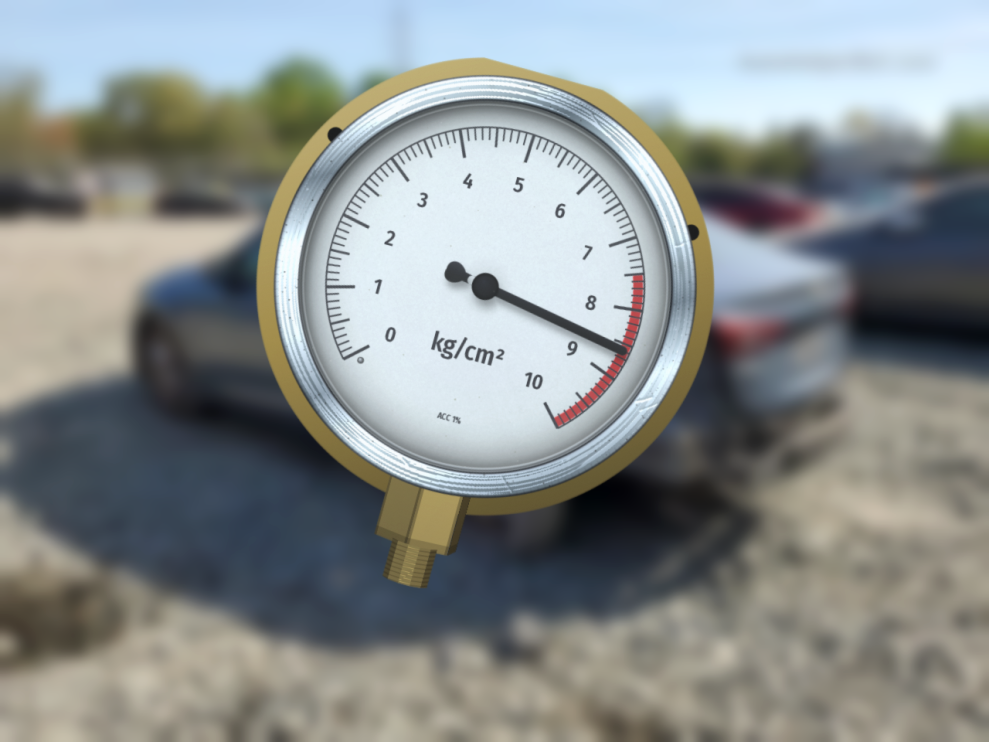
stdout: {"value": 8.6, "unit": "kg/cm²"}
